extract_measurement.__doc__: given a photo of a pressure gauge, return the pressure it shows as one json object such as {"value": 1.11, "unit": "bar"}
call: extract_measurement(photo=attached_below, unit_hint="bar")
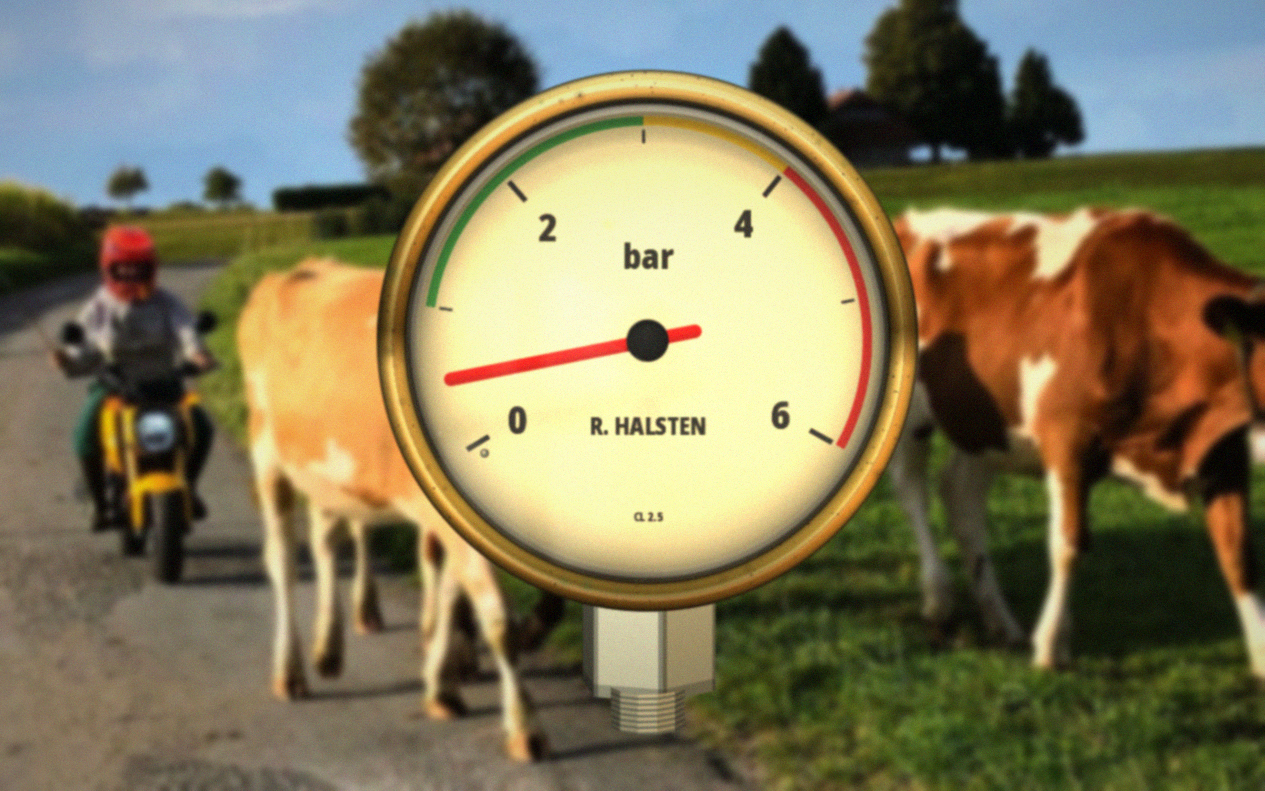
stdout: {"value": 0.5, "unit": "bar"}
